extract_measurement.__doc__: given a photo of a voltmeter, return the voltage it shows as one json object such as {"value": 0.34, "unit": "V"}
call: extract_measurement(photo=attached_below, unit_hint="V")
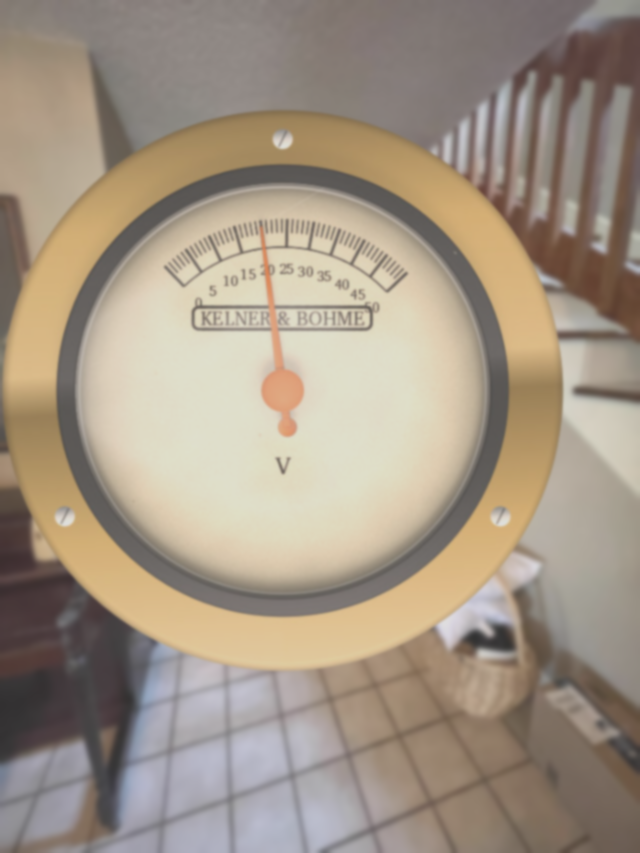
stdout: {"value": 20, "unit": "V"}
